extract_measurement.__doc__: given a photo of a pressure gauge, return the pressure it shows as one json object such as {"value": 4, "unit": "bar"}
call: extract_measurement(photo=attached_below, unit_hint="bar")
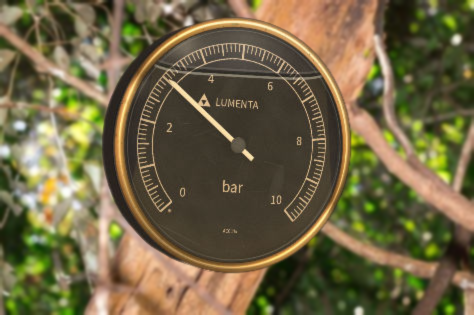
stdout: {"value": 3, "unit": "bar"}
